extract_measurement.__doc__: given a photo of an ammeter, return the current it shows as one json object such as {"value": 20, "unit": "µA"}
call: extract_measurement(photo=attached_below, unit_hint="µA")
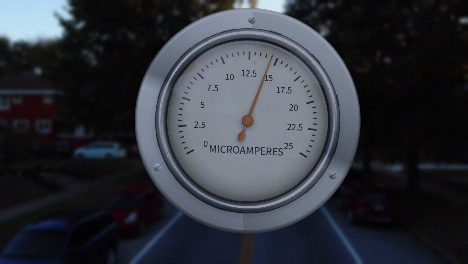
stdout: {"value": 14.5, "unit": "µA"}
